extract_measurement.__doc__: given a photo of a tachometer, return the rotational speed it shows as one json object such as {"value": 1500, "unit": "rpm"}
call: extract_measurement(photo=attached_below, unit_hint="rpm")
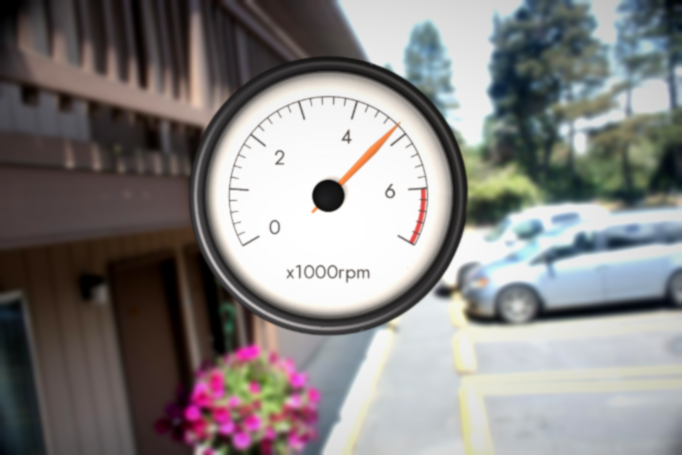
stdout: {"value": 4800, "unit": "rpm"}
